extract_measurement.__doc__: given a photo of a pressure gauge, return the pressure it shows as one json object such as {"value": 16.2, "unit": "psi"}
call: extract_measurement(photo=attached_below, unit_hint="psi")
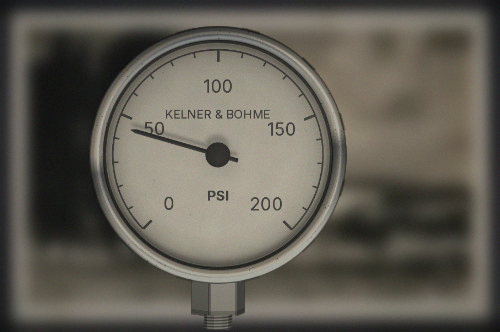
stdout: {"value": 45, "unit": "psi"}
